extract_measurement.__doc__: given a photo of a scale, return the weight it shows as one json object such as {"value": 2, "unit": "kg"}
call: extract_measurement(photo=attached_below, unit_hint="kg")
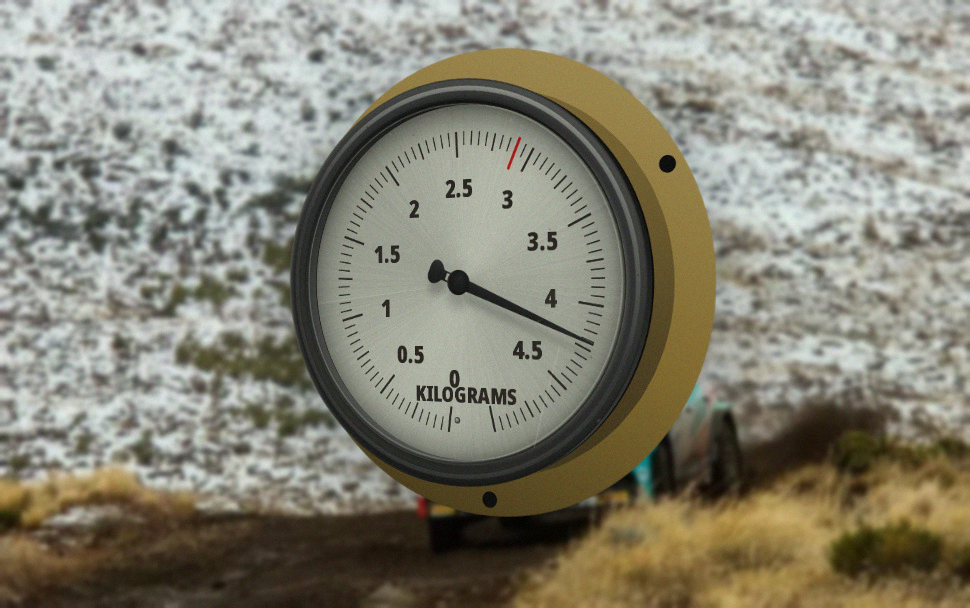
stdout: {"value": 4.2, "unit": "kg"}
